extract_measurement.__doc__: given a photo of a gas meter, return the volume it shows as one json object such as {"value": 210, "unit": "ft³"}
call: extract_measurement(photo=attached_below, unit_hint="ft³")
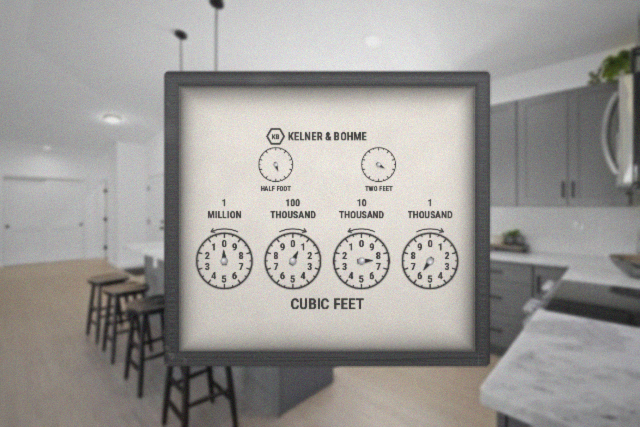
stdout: {"value": 7600, "unit": "ft³"}
